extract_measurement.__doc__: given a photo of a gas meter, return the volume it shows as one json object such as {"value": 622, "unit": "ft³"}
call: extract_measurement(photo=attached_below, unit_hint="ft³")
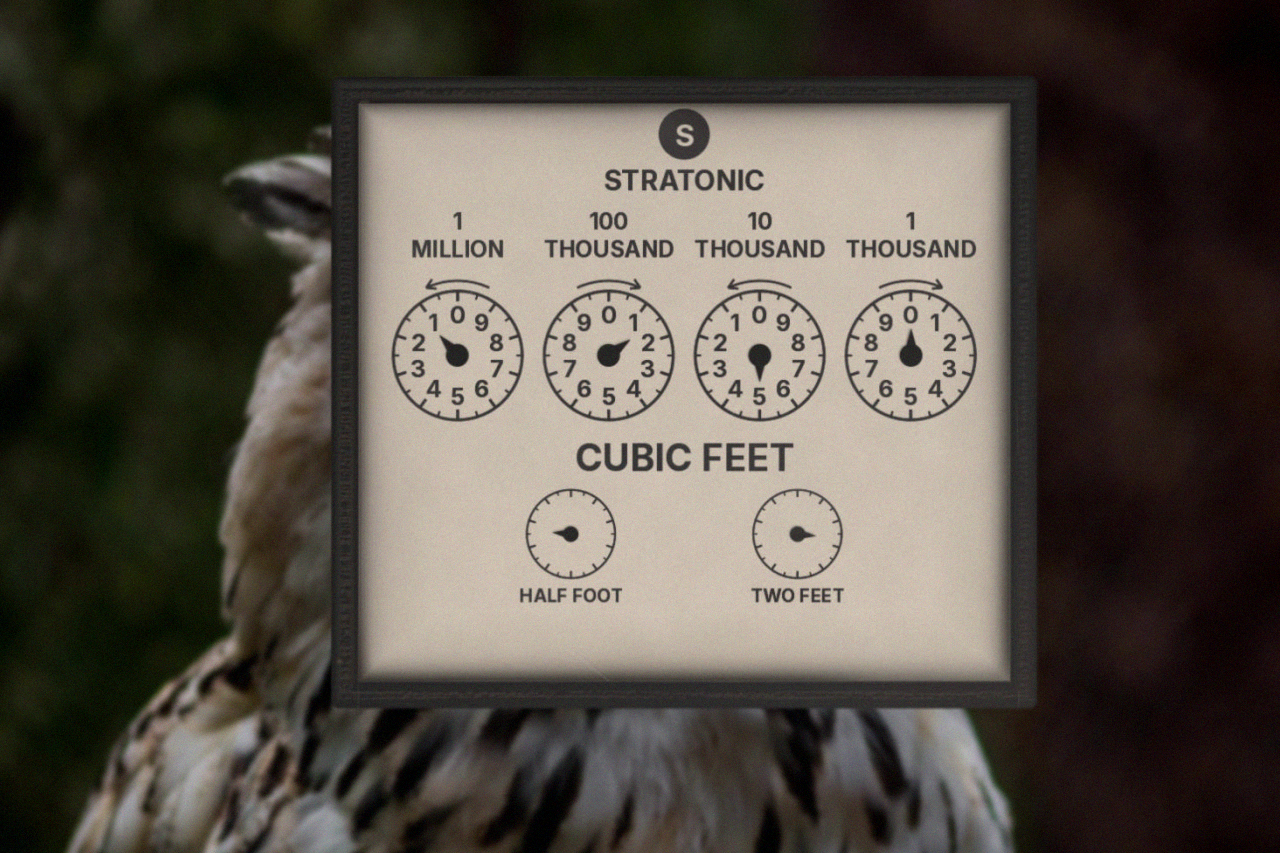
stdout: {"value": 115000, "unit": "ft³"}
